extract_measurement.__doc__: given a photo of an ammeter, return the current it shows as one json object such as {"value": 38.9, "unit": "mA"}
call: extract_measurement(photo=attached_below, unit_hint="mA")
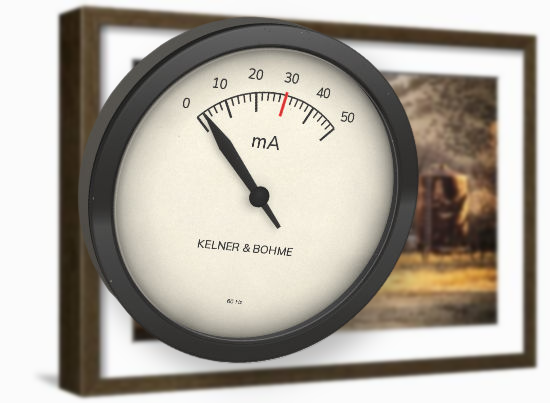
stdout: {"value": 2, "unit": "mA"}
